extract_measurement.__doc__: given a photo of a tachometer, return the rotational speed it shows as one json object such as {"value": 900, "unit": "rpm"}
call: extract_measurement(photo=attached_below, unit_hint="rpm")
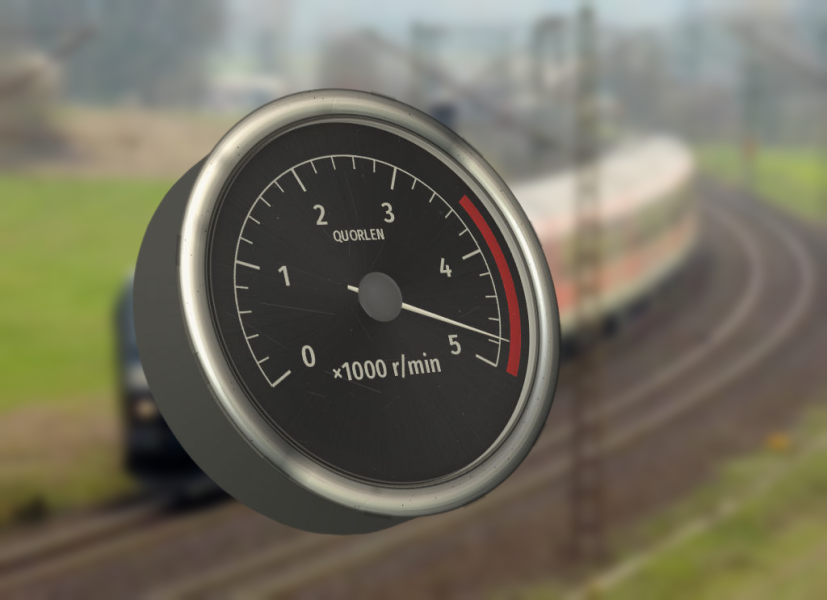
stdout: {"value": 4800, "unit": "rpm"}
